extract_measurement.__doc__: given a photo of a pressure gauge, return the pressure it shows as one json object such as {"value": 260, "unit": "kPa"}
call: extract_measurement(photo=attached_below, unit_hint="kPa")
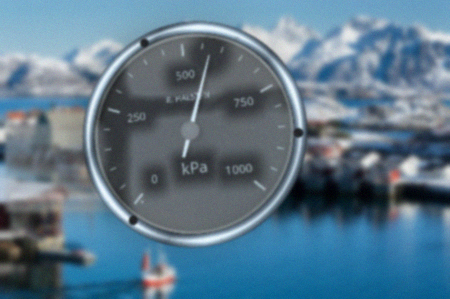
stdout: {"value": 575, "unit": "kPa"}
